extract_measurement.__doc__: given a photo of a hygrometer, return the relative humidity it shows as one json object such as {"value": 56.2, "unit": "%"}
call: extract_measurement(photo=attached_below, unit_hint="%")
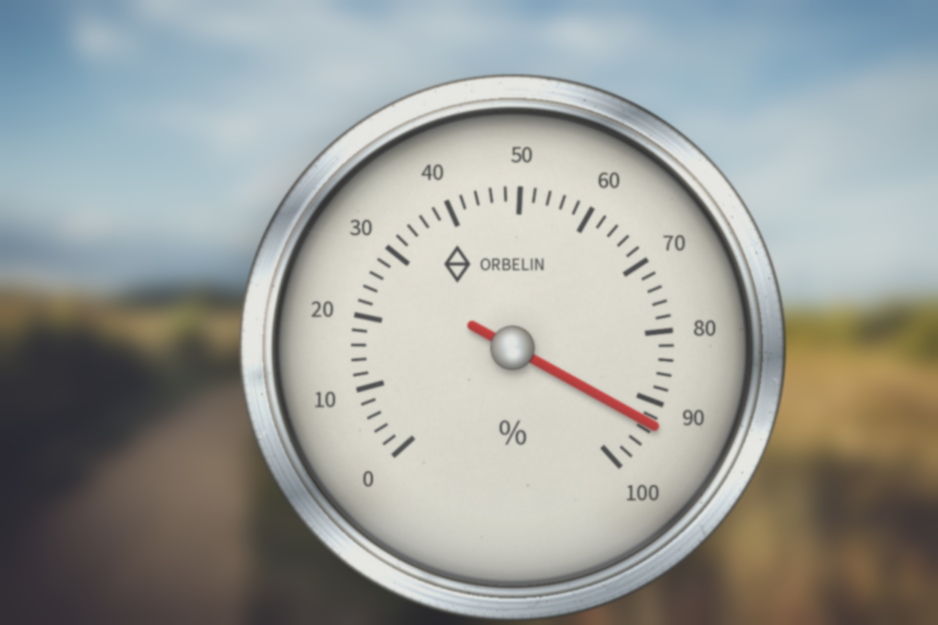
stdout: {"value": 93, "unit": "%"}
